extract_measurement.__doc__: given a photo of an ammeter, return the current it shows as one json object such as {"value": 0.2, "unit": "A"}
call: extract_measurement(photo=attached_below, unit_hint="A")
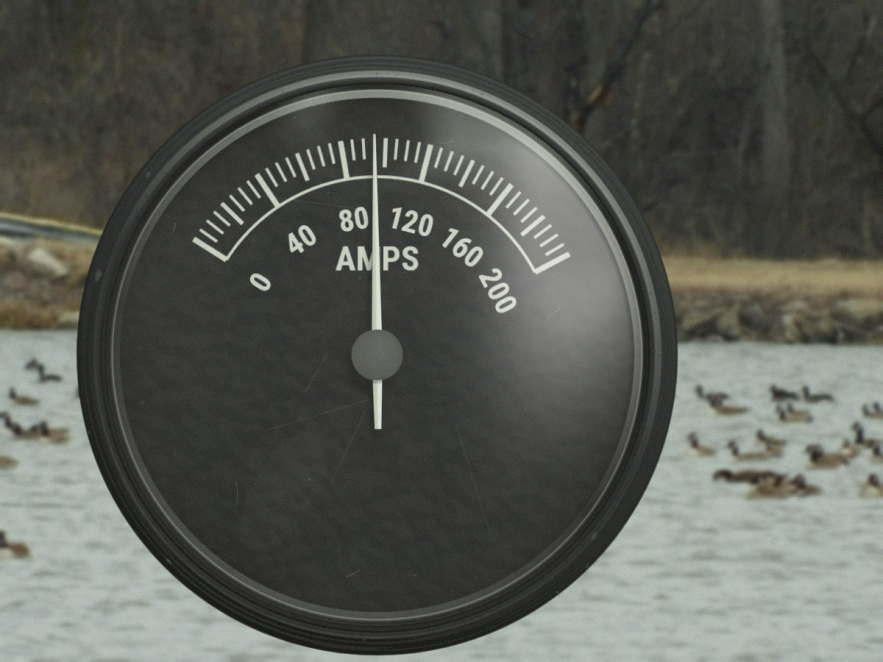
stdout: {"value": 95, "unit": "A"}
